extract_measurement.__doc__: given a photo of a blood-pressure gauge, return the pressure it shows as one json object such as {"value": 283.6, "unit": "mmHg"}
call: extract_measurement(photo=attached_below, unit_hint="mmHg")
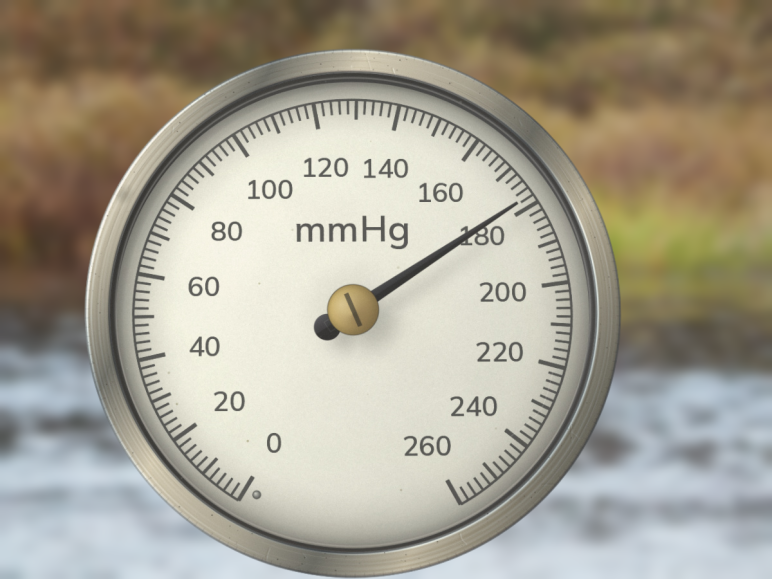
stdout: {"value": 178, "unit": "mmHg"}
